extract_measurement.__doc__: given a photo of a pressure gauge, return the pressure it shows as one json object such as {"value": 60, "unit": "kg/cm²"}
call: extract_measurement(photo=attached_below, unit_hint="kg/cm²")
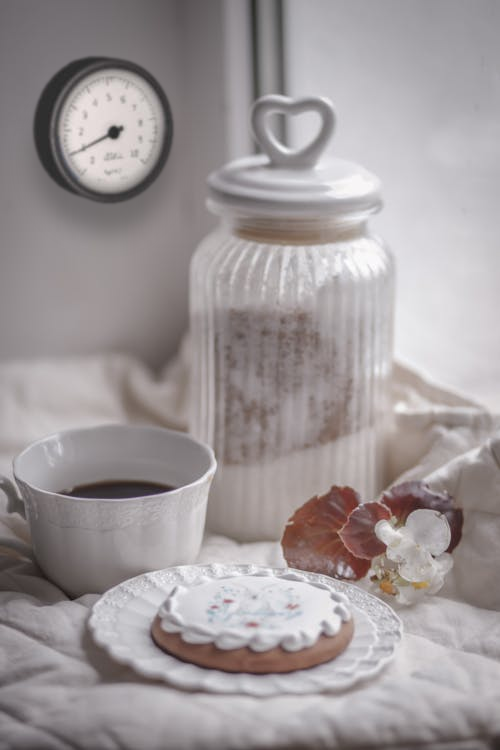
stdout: {"value": 1, "unit": "kg/cm²"}
